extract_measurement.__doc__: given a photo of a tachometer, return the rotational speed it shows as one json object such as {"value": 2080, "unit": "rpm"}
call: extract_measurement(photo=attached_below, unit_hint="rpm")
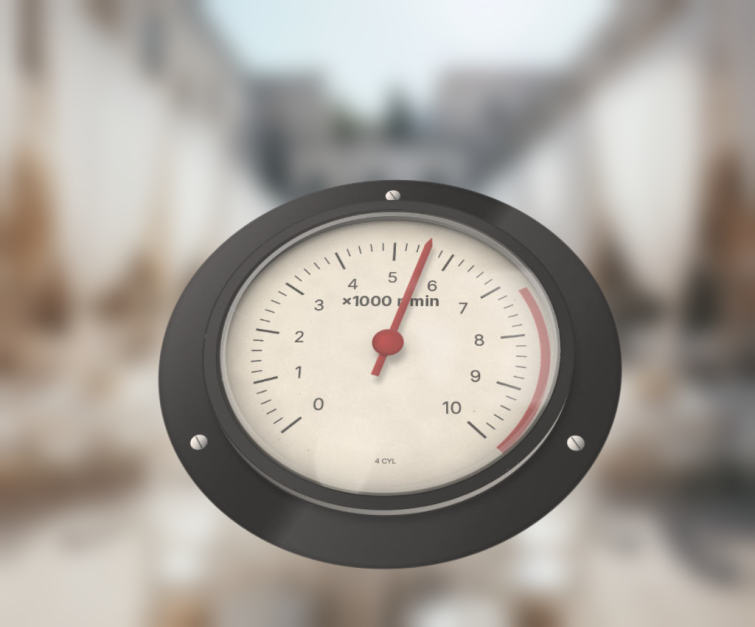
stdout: {"value": 5600, "unit": "rpm"}
